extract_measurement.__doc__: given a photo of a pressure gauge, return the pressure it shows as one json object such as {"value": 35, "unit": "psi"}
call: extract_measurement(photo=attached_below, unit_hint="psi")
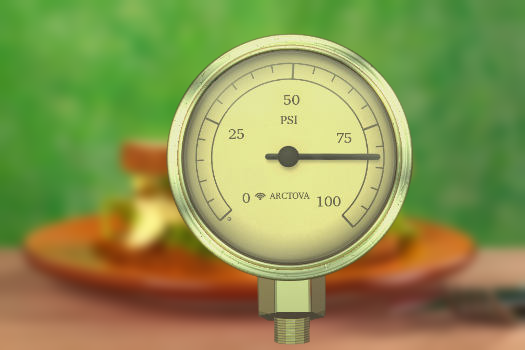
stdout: {"value": 82.5, "unit": "psi"}
